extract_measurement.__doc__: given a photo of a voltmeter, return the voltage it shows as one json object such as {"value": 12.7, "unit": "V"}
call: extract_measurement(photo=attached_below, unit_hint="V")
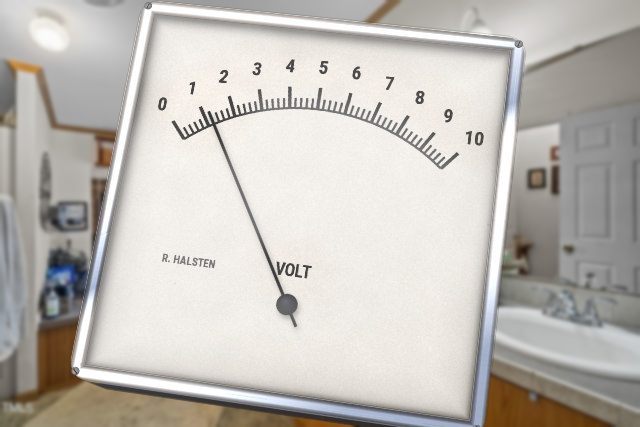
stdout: {"value": 1.2, "unit": "V"}
